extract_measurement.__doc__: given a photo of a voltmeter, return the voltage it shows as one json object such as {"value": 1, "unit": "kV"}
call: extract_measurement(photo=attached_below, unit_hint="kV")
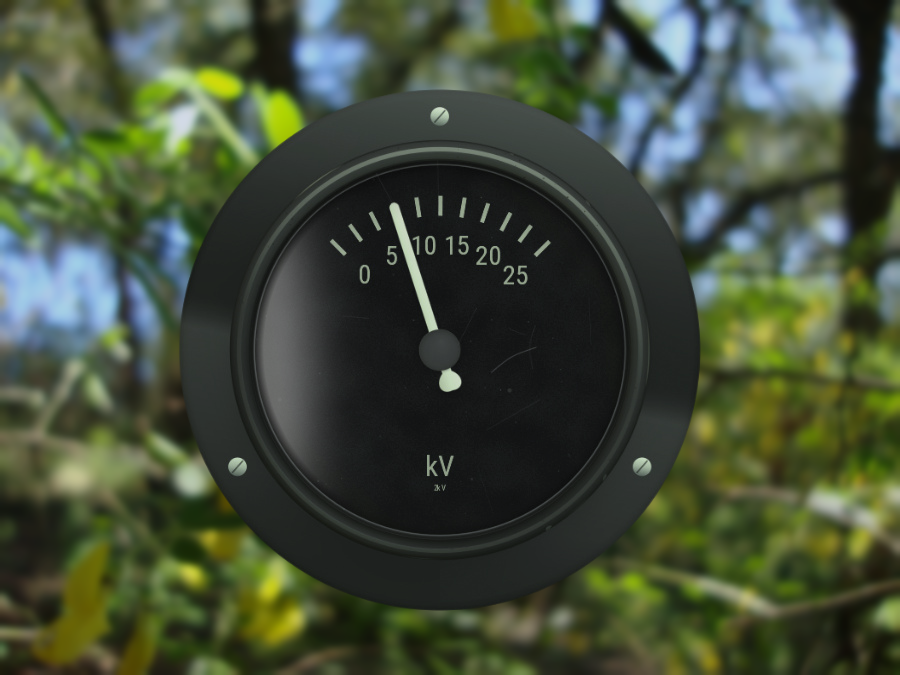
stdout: {"value": 7.5, "unit": "kV"}
